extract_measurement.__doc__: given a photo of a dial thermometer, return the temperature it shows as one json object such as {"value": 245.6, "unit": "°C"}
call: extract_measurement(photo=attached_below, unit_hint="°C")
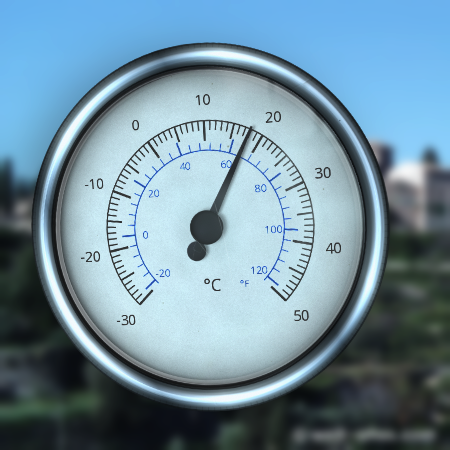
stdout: {"value": 18, "unit": "°C"}
